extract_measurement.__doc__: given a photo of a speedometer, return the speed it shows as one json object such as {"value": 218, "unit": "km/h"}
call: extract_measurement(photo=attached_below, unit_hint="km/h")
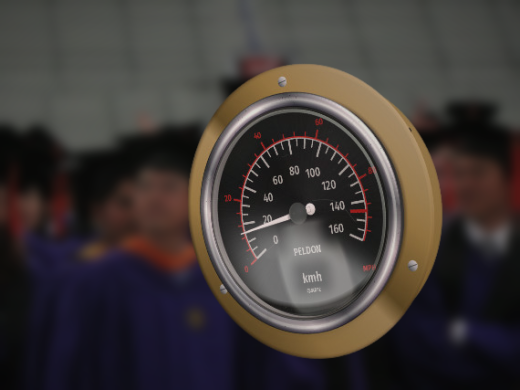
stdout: {"value": 15, "unit": "km/h"}
